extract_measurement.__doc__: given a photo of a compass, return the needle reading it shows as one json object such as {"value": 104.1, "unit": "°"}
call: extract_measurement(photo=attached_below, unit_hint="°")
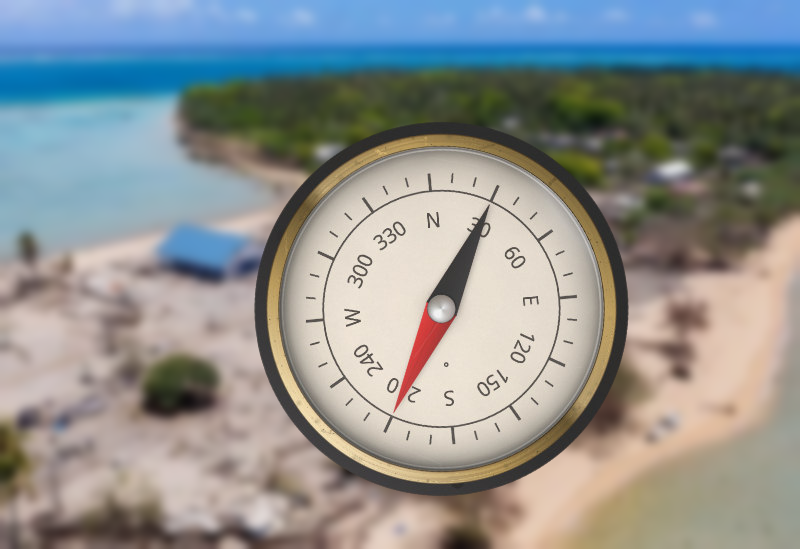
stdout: {"value": 210, "unit": "°"}
